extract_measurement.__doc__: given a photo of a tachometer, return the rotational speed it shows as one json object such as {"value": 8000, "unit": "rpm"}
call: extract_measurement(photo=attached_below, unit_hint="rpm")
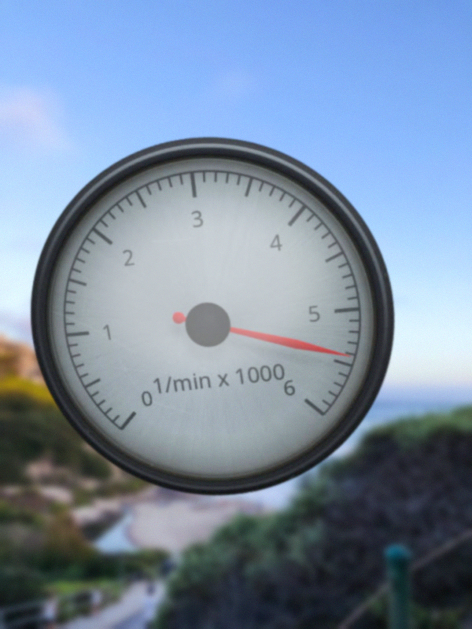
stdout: {"value": 5400, "unit": "rpm"}
